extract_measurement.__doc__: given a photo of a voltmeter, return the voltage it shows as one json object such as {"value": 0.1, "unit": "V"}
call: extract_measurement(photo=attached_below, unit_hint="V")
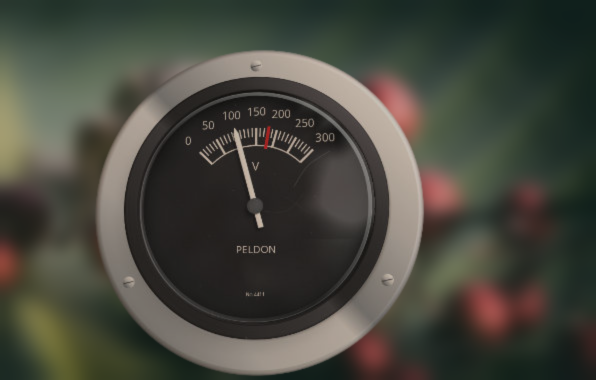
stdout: {"value": 100, "unit": "V"}
